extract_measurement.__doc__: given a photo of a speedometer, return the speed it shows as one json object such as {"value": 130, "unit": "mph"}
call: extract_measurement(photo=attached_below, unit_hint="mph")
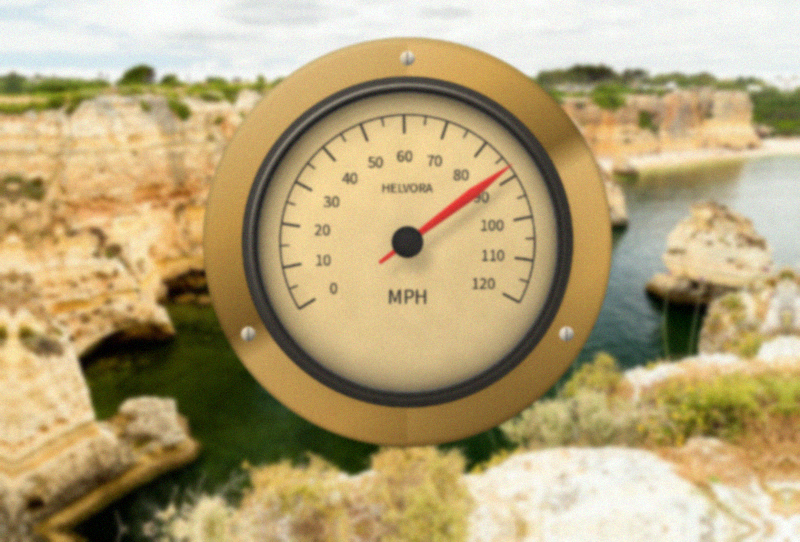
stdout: {"value": 87.5, "unit": "mph"}
